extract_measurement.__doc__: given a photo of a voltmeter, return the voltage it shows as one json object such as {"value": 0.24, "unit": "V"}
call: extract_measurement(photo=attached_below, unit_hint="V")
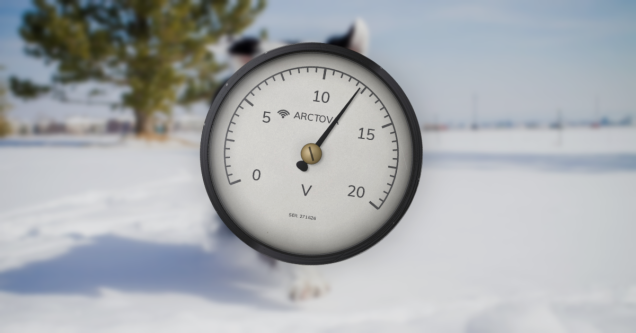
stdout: {"value": 12.25, "unit": "V"}
